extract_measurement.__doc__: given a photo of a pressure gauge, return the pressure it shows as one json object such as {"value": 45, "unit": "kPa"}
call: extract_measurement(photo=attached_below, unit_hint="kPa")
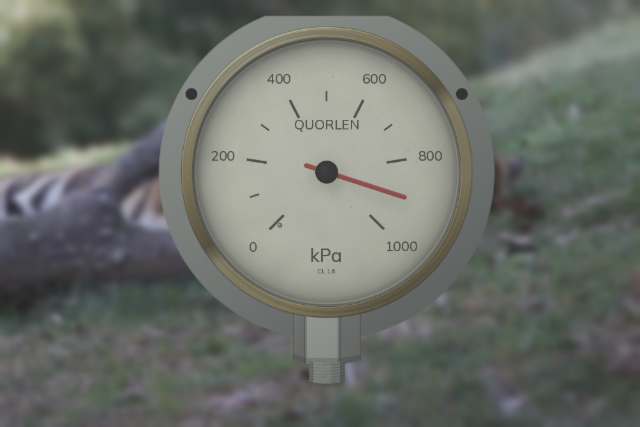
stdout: {"value": 900, "unit": "kPa"}
